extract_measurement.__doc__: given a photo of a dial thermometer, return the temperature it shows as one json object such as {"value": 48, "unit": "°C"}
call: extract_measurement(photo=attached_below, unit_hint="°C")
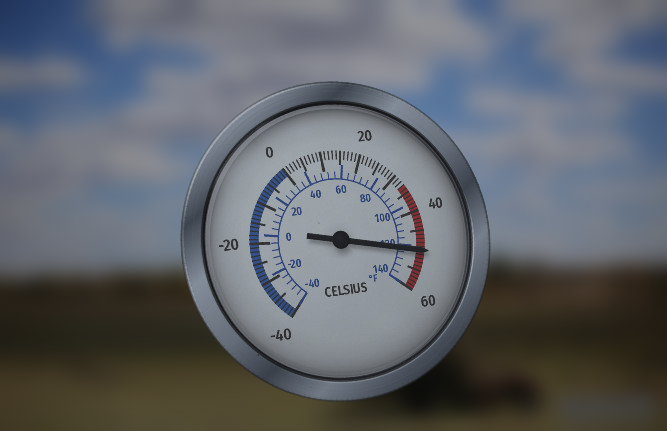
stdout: {"value": 50, "unit": "°C"}
